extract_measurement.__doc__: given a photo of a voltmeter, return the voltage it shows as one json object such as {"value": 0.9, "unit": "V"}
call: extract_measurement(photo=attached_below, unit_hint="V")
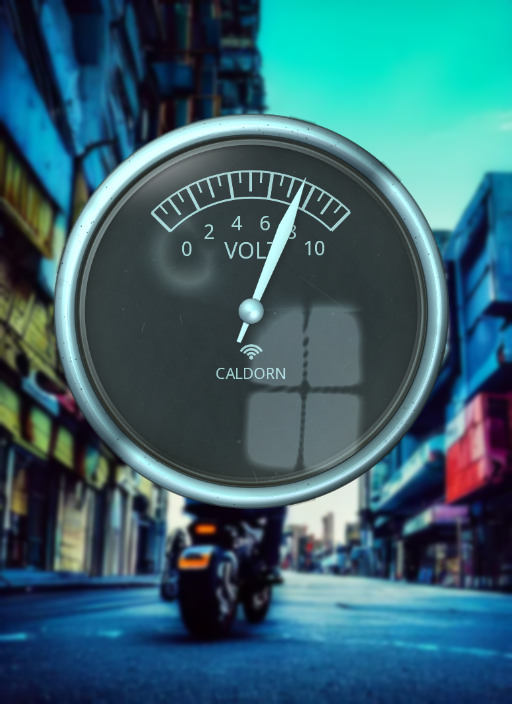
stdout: {"value": 7.5, "unit": "V"}
